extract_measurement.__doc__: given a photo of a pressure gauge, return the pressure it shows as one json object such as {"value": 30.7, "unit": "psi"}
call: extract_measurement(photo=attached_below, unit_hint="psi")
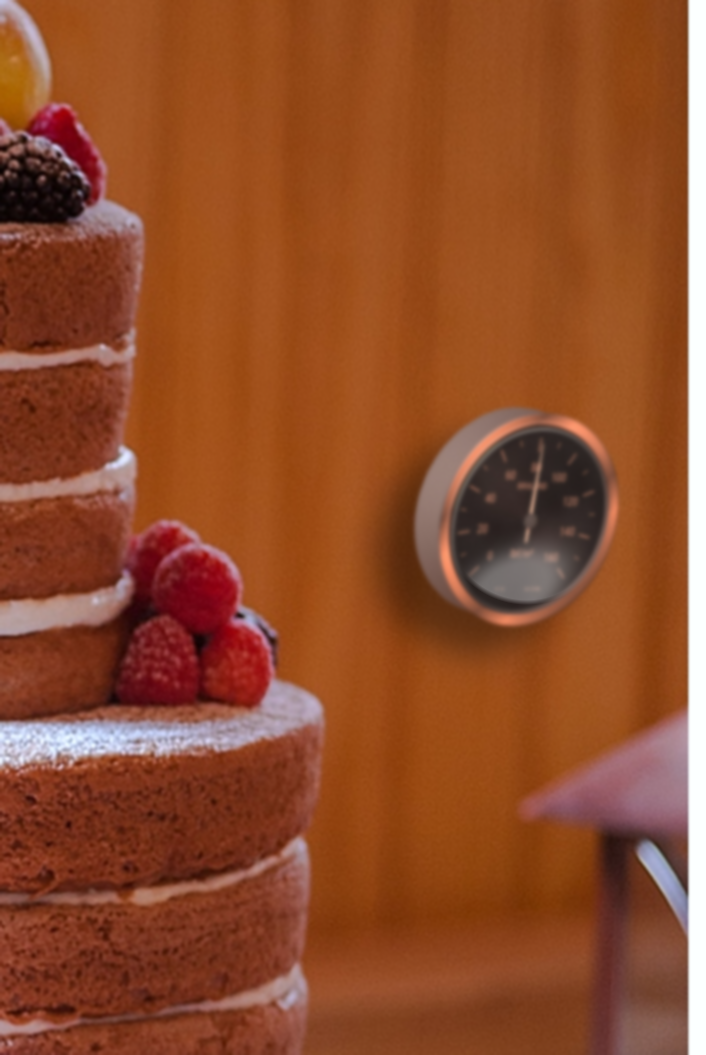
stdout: {"value": 80, "unit": "psi"}
